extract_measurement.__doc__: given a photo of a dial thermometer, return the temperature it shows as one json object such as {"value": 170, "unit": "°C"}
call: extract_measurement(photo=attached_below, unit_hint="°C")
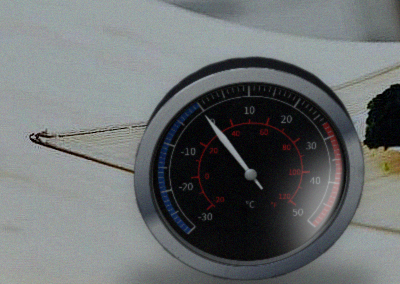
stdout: {"value": 0, "unit": "°C"}
